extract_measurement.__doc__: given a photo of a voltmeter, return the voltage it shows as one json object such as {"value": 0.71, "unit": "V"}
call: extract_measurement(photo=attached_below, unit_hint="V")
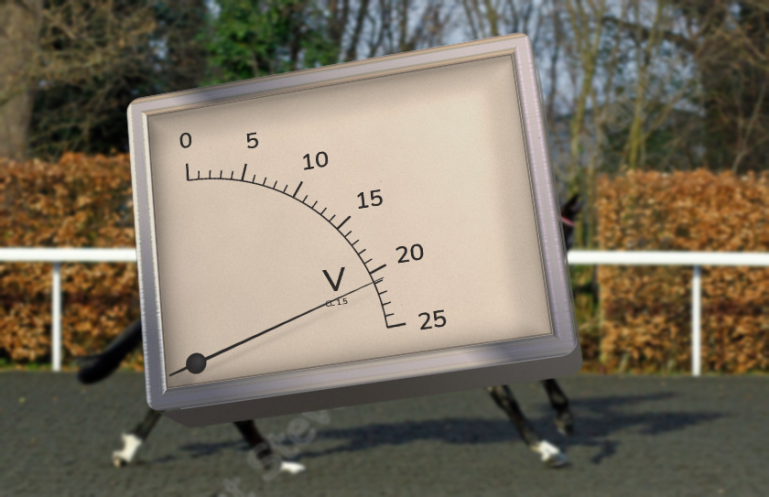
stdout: {"value": 21, "unit": "V"}
